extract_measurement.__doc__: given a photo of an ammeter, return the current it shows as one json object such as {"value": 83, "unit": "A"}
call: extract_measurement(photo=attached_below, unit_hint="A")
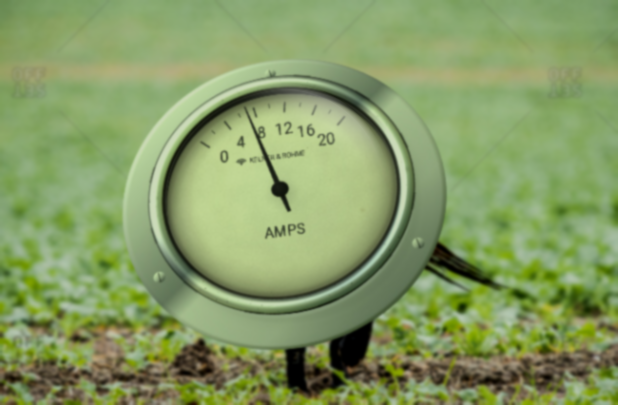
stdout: {"value": 7, "unit": "A"}
